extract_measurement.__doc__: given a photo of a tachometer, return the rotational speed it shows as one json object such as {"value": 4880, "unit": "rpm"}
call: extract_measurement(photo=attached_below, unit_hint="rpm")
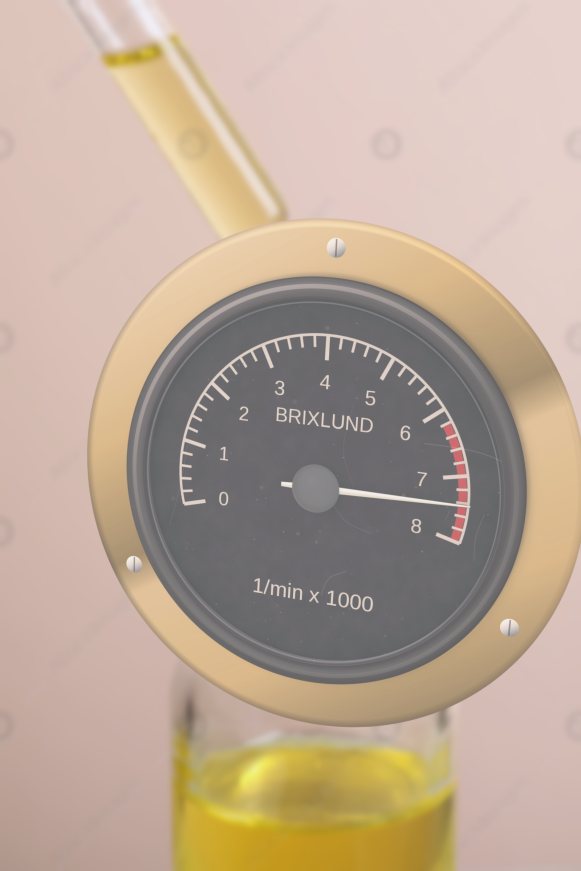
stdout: {"value": 7400, "unit": "rpm"}
